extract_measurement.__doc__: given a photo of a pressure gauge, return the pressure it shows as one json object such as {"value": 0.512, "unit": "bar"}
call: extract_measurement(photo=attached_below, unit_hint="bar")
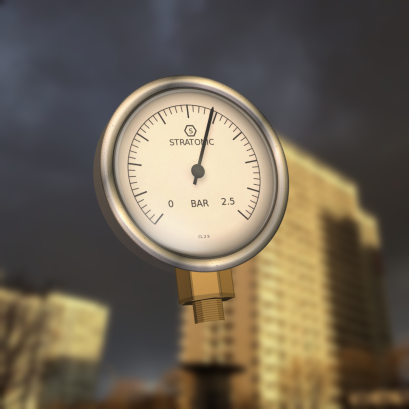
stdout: {"value": 1.45, "unit": "bar"}
